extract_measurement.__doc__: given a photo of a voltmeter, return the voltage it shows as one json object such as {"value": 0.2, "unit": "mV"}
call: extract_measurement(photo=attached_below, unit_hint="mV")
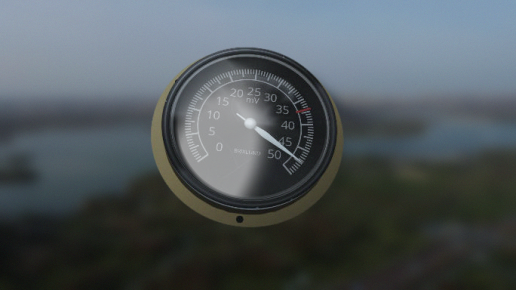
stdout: {"value": 47.5, "unit": "mV"}
